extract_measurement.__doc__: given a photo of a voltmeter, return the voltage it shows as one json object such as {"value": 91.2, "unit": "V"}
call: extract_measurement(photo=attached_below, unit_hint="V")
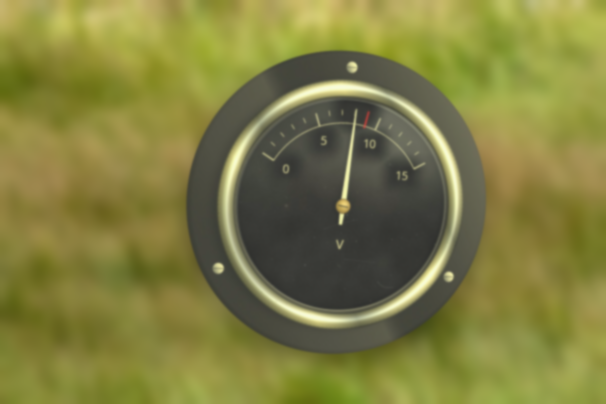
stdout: {"value": 8, "unit": "V"}
